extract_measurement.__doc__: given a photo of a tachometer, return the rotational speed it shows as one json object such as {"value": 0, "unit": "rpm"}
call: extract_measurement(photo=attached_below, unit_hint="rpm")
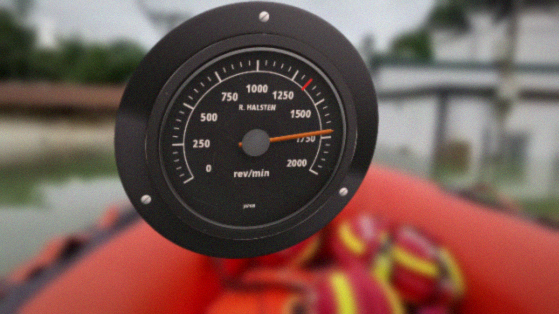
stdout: {"value": 1700, "unit": "rpm"}
